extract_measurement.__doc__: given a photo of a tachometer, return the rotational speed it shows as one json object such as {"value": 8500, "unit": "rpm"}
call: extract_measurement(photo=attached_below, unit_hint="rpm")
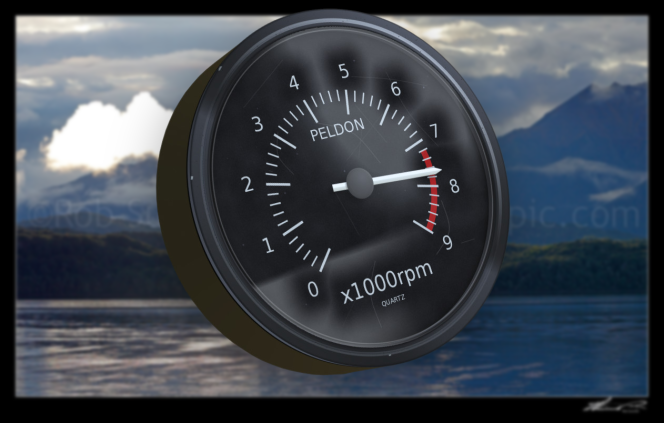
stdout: {"value": 7700, "unit": "rpm"}
